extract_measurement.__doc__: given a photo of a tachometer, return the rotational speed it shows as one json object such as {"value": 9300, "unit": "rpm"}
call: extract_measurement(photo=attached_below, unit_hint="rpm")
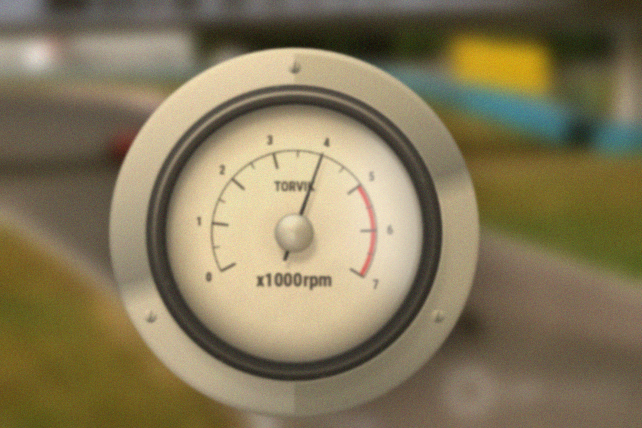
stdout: {"value": 4000, "unit": "rpm"}
